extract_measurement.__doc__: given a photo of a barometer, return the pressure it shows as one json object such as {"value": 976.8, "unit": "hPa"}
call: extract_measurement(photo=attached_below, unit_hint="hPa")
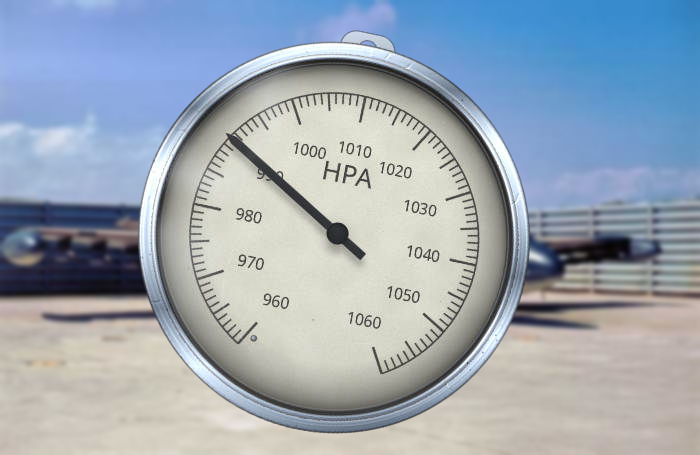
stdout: {"value": 990, "unit": "hPa"}
